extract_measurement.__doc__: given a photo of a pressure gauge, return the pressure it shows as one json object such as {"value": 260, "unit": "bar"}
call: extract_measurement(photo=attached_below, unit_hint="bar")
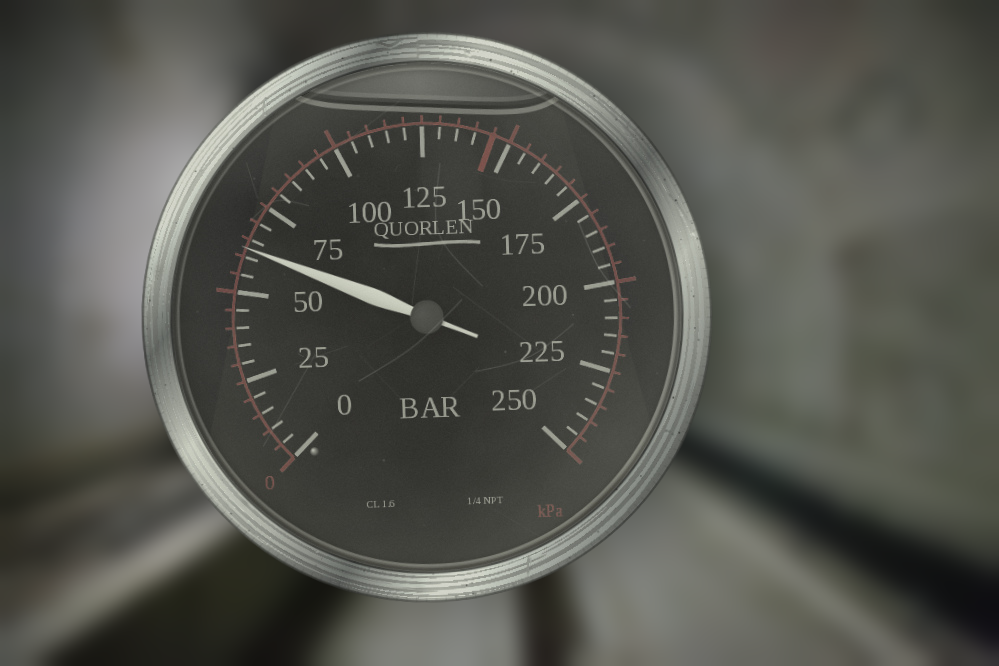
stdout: {"value": 62.5, "unit": "bar"}
